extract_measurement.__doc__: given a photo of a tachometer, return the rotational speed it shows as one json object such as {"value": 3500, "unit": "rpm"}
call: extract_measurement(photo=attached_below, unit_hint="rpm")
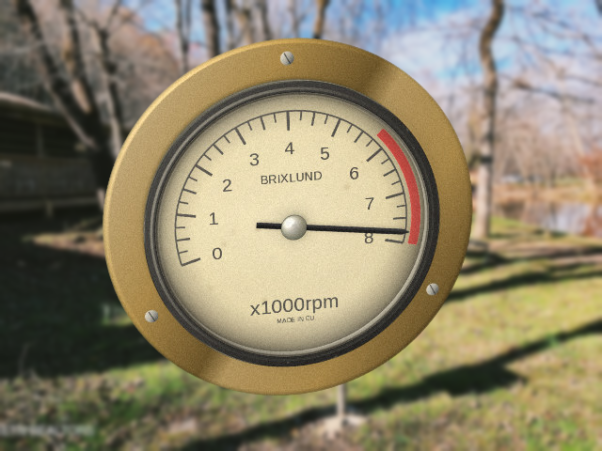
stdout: {"value": 7750, "unit": "rpm"}
